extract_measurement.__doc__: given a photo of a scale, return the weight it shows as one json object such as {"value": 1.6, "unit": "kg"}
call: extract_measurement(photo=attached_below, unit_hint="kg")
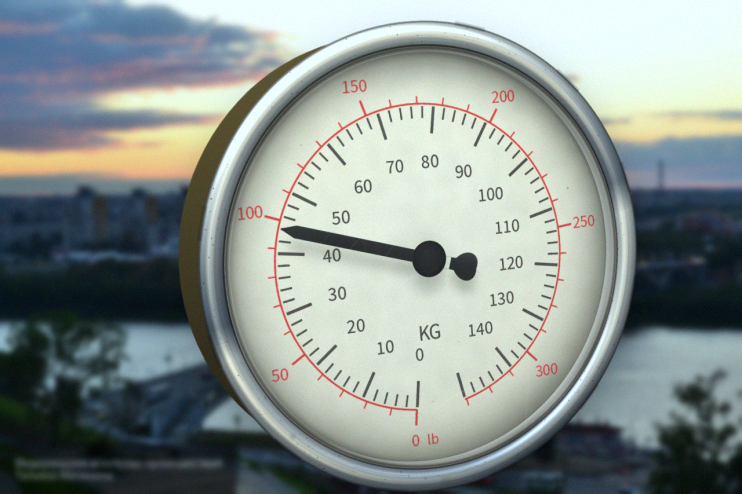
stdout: {"value": 44, "unit": "kg"}
